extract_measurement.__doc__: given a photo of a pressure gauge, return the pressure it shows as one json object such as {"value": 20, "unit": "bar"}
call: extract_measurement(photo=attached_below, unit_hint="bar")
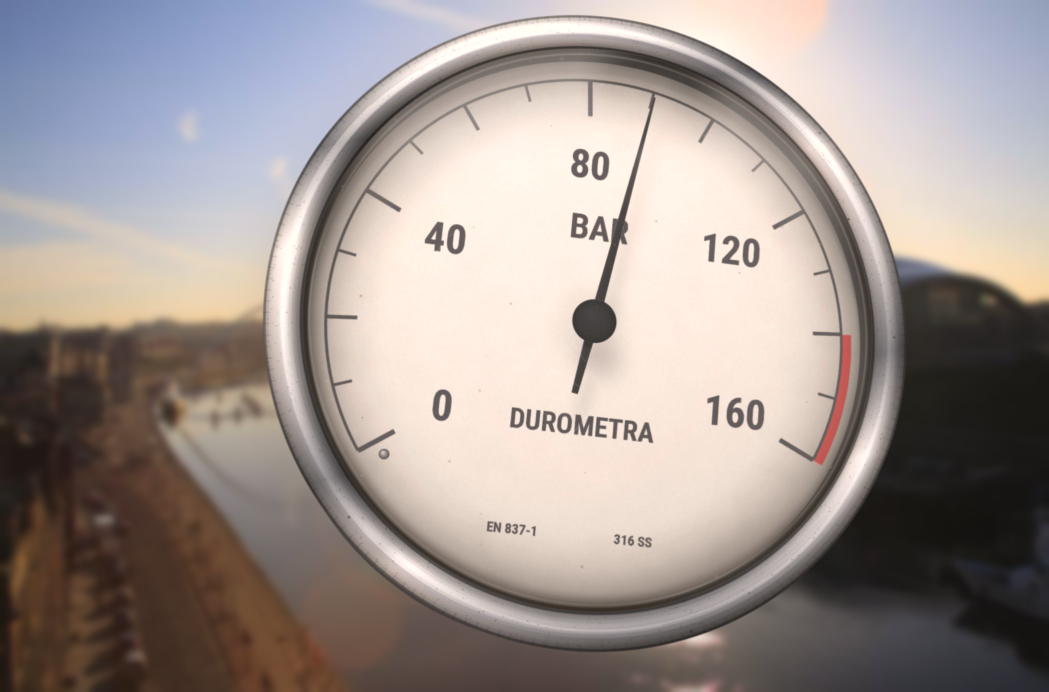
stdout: {"value": 90, "unit": "bar"}
